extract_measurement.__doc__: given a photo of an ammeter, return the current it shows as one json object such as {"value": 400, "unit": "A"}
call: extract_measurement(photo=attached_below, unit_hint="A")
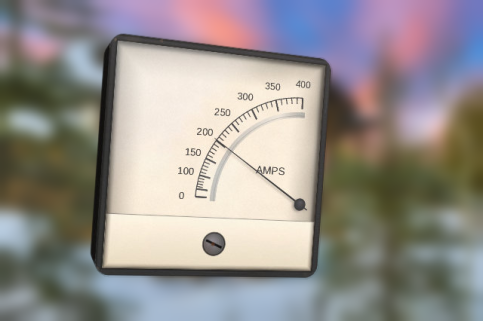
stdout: {"value": 200, "unit": "A"}
